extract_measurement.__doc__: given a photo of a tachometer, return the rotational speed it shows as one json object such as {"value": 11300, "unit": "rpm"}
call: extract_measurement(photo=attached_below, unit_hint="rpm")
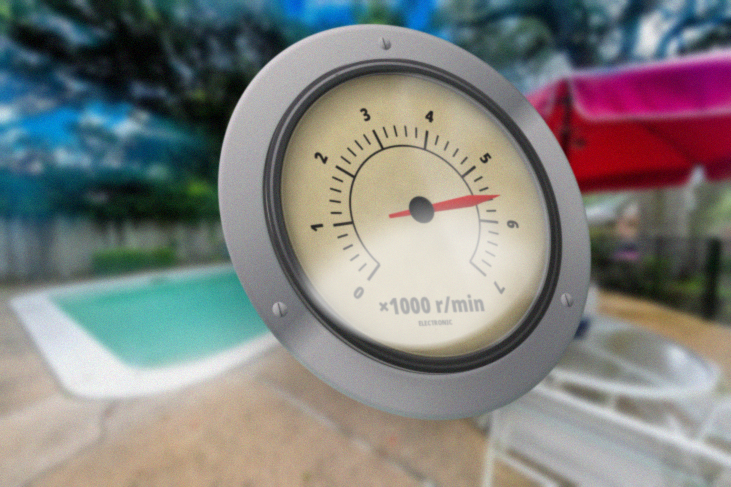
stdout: {"value": 5600, "unit": "rpm"}
